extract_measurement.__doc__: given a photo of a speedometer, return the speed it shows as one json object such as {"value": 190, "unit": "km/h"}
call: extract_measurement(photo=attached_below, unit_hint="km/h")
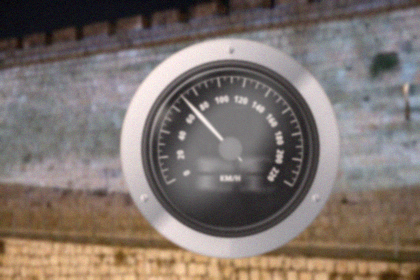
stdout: {"value": 70, "unit": "km/h"}
